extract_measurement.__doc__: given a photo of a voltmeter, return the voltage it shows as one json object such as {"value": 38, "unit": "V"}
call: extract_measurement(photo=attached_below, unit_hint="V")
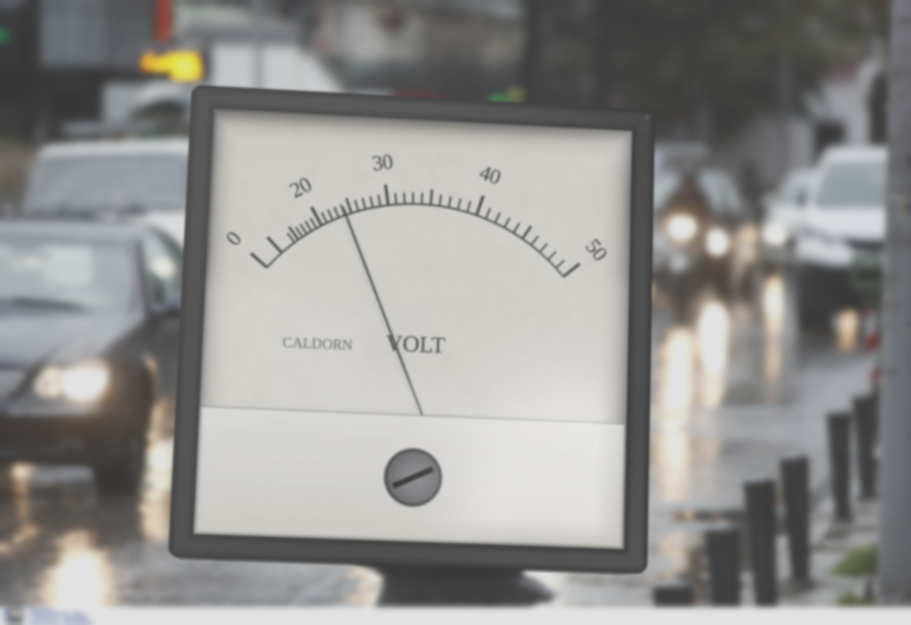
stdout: {"value": 24, "unit": "V"}
